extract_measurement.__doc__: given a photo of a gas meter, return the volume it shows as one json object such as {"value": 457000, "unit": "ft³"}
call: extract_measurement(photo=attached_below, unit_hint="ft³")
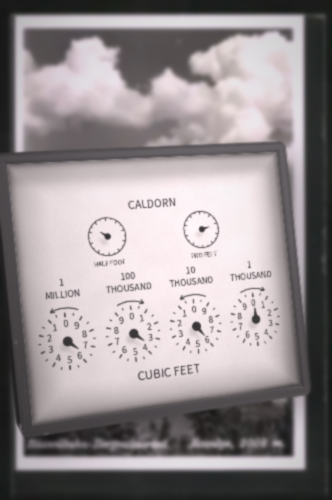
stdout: {"value": 636000, "unit": "ft³"}
